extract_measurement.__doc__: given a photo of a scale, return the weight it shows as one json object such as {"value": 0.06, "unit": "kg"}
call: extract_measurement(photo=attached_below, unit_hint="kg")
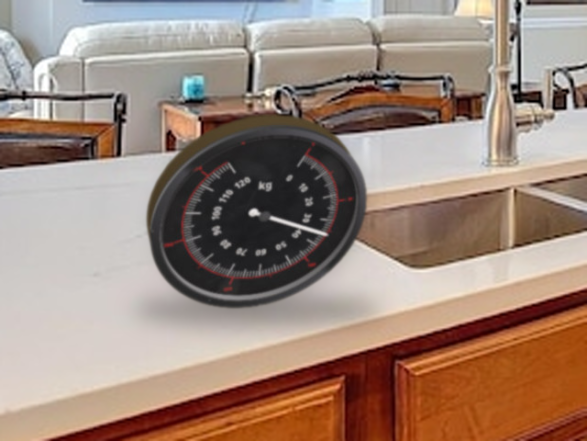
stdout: {"value": 35, "unit": "kg"}
